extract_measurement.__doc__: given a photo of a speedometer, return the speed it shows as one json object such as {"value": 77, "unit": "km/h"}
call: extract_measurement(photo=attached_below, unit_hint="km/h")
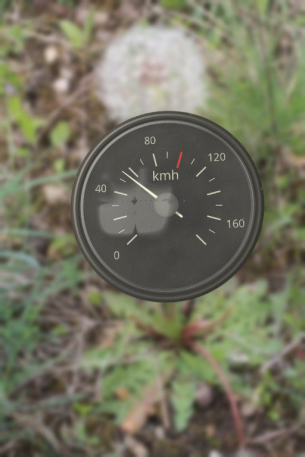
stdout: {"value": 55, "unit": "km/h"}
